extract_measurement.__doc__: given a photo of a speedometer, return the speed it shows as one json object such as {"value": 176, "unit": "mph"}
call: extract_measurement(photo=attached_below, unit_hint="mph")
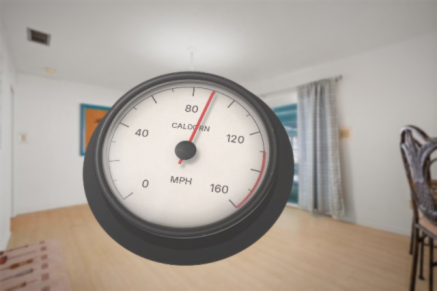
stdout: {"value": 90, "unit": "mph"}
